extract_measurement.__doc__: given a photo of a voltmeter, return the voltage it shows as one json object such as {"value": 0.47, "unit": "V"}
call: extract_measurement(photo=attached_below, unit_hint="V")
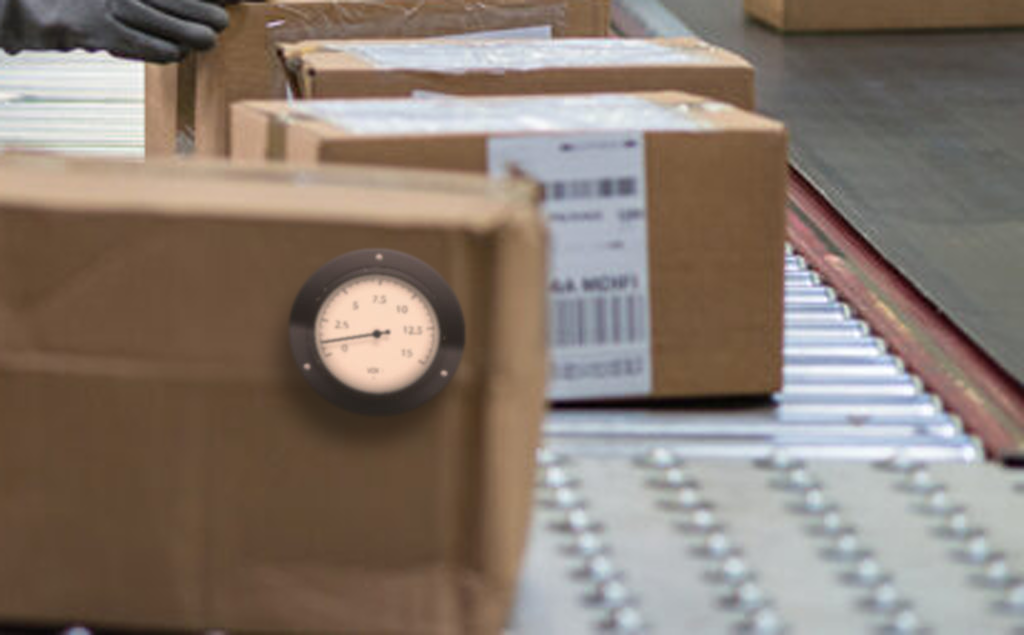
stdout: {"value": 1, "unit": "V"}
